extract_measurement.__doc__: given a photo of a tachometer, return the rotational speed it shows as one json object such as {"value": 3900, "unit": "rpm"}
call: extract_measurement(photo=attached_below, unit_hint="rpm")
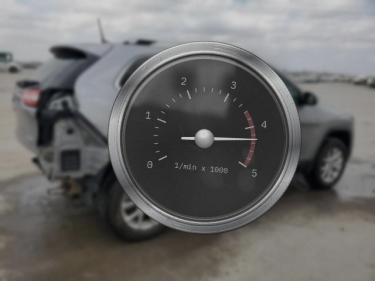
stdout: {"value": 4300, "unit": "rpm"}
